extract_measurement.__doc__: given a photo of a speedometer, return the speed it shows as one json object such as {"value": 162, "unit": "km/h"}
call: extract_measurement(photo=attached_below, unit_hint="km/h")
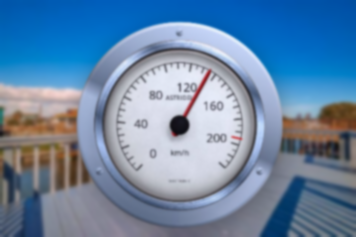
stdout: {"value": 135, "unit": "km/h"}
